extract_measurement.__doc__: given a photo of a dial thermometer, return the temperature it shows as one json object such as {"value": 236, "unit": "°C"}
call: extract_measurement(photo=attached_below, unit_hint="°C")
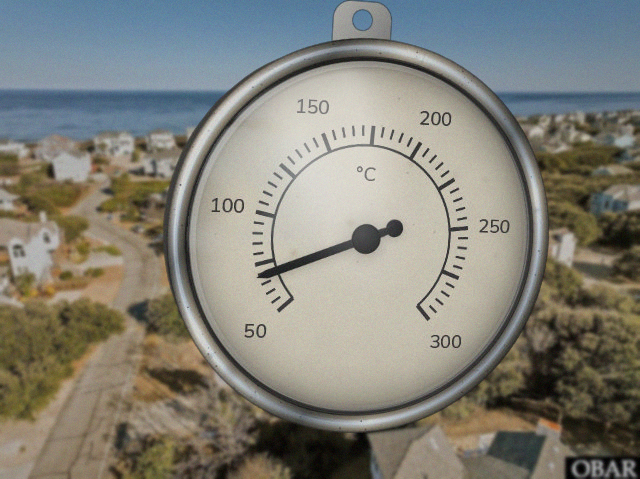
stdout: {"value": 70, "unit": "°C"}
